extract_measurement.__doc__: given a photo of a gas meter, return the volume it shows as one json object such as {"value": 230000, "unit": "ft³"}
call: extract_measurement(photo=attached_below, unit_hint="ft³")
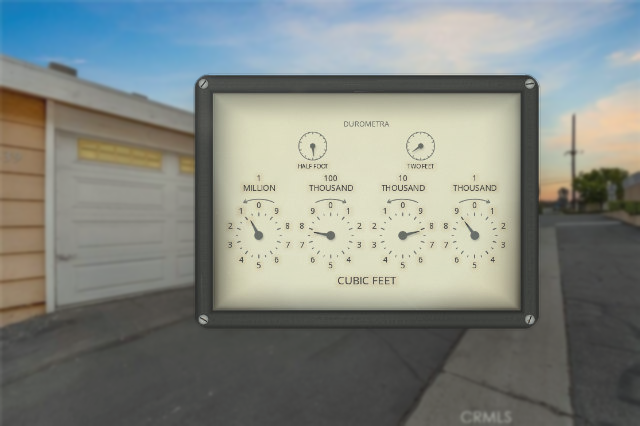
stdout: {"value": 77900, "unit": "ft³"}
